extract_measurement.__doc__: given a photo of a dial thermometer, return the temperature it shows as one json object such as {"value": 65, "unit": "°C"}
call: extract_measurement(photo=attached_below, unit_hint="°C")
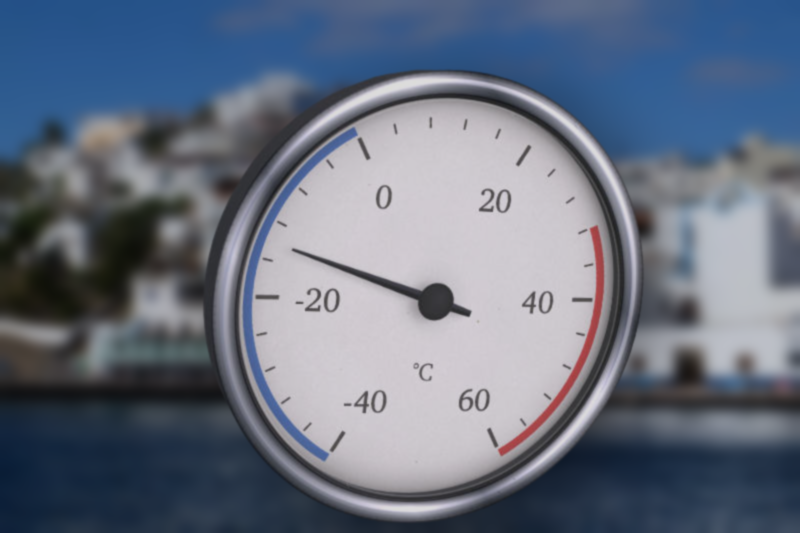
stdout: {"value": -14, "unit": "°C"}
